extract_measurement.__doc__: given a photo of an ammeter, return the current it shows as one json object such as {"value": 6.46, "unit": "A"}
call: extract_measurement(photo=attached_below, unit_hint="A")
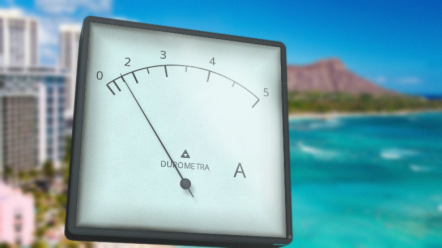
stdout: {"value": 1.5, "unit": "A"}
